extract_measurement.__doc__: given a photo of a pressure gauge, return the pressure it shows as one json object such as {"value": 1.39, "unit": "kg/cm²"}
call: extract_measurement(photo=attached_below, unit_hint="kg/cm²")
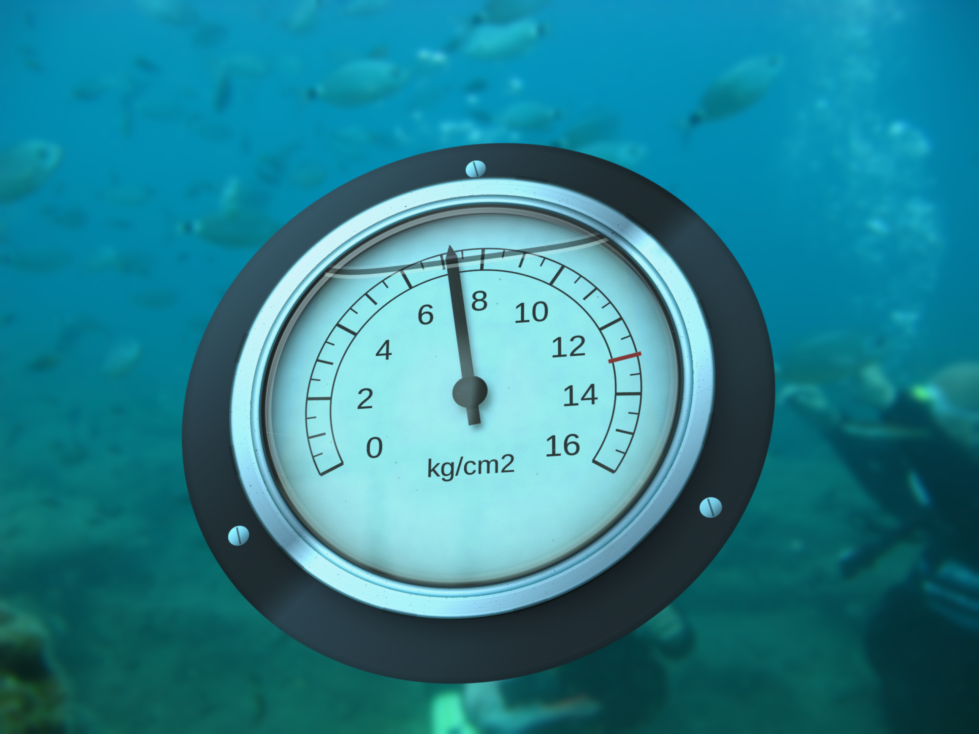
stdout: {"value": 7.25, "unit": "kg/cm²"}
